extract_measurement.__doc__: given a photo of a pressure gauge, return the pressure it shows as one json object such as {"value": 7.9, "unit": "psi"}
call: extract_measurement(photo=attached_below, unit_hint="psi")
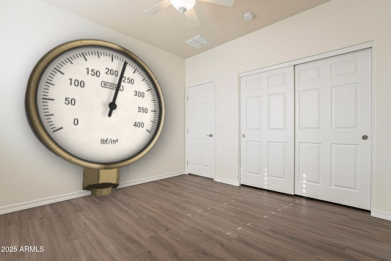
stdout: {"value": 225, "unit": "psi"}
